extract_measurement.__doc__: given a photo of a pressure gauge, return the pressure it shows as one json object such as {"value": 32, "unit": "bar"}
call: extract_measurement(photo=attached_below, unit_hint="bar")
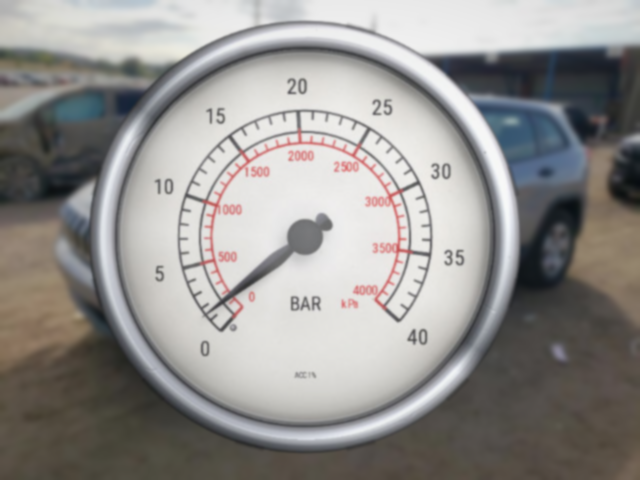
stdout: {"value": 1.5, "unit": "bar"}
